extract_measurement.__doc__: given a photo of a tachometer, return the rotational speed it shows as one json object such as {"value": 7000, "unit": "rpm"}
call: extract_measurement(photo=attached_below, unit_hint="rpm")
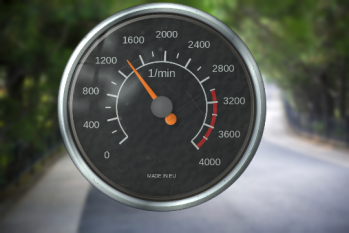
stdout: {"value": 1400, "unit": "rpm"}
